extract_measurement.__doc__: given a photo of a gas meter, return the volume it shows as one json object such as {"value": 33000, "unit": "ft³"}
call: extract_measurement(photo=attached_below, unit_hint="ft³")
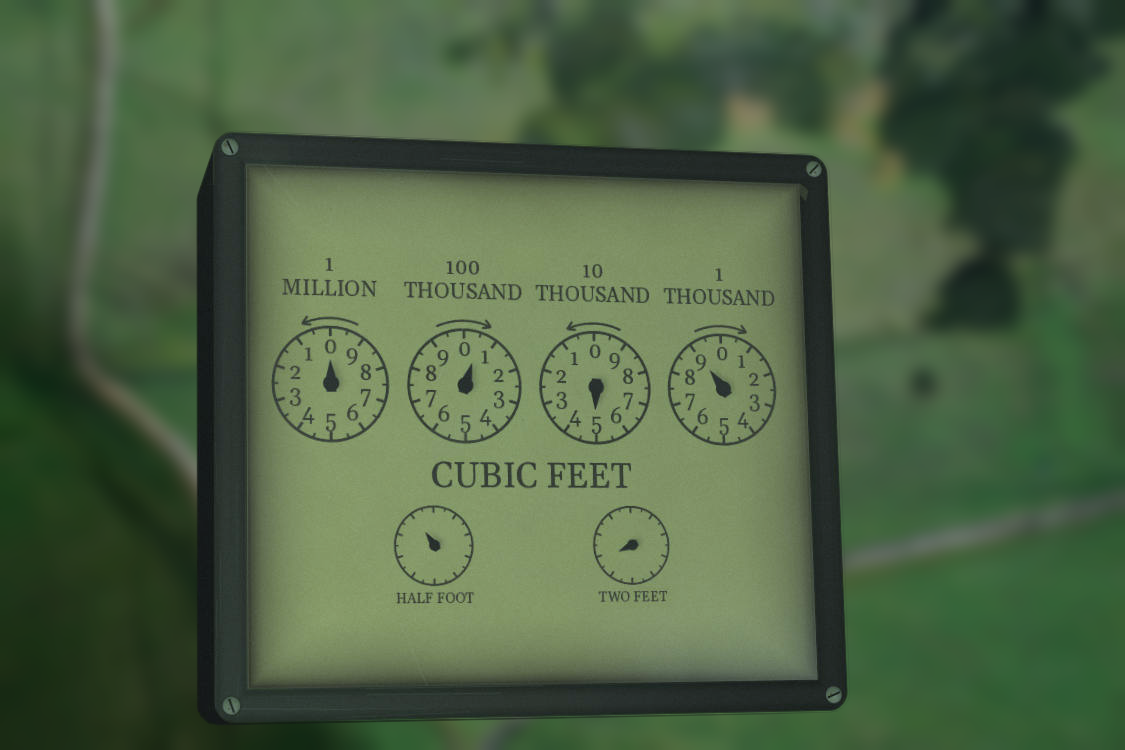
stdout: {"value": 4900, "unit": "ft³"}
